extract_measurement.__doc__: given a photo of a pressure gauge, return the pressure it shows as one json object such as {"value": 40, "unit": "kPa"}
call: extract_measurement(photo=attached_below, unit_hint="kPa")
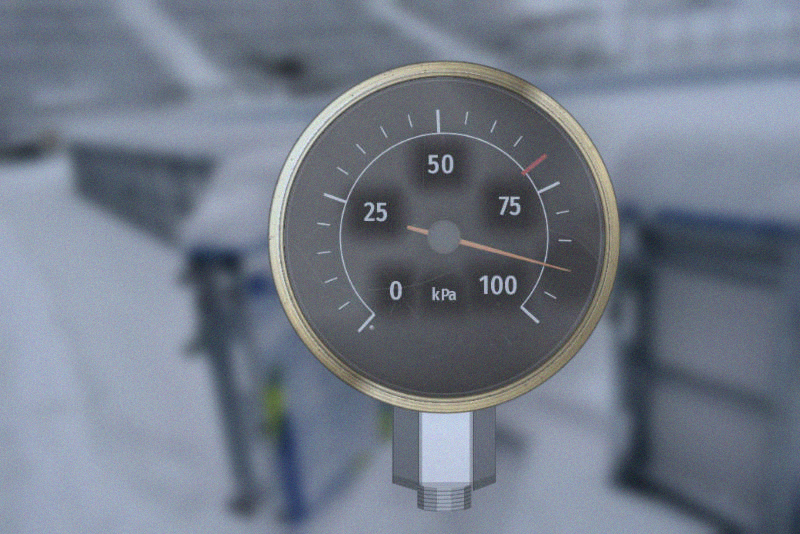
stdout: {"value": 90, "unit": "kPa"}
